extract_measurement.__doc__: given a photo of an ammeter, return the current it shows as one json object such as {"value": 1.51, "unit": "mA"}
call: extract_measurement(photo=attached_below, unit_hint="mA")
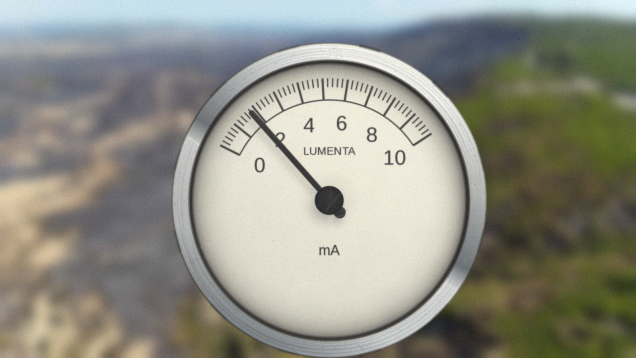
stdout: {"value": 1.8, "unit": "mA"}
